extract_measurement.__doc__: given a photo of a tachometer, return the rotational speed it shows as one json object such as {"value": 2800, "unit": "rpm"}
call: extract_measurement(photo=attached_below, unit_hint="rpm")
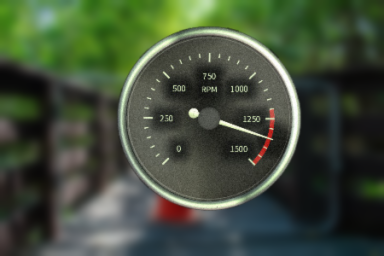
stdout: {"value": 1350, "unit": "rpm"}
